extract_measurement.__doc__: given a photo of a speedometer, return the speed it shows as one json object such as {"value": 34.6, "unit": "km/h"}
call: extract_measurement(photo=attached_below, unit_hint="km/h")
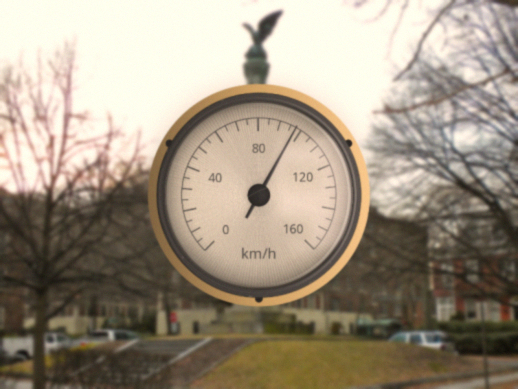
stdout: {"value": 97.5, "unit": "km/h"}
